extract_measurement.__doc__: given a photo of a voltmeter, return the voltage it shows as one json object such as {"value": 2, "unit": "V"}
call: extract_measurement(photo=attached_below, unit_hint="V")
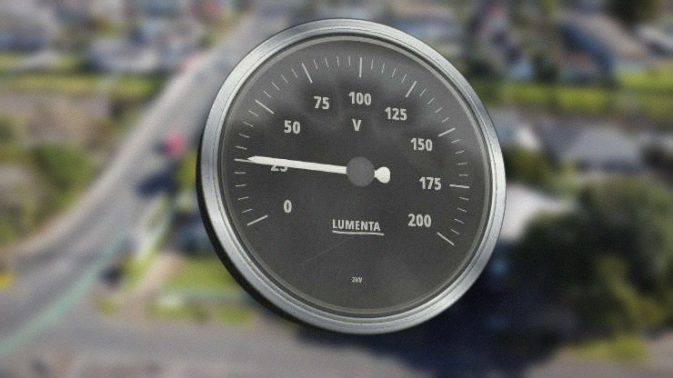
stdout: {"value": 25, "unit": "V"}
